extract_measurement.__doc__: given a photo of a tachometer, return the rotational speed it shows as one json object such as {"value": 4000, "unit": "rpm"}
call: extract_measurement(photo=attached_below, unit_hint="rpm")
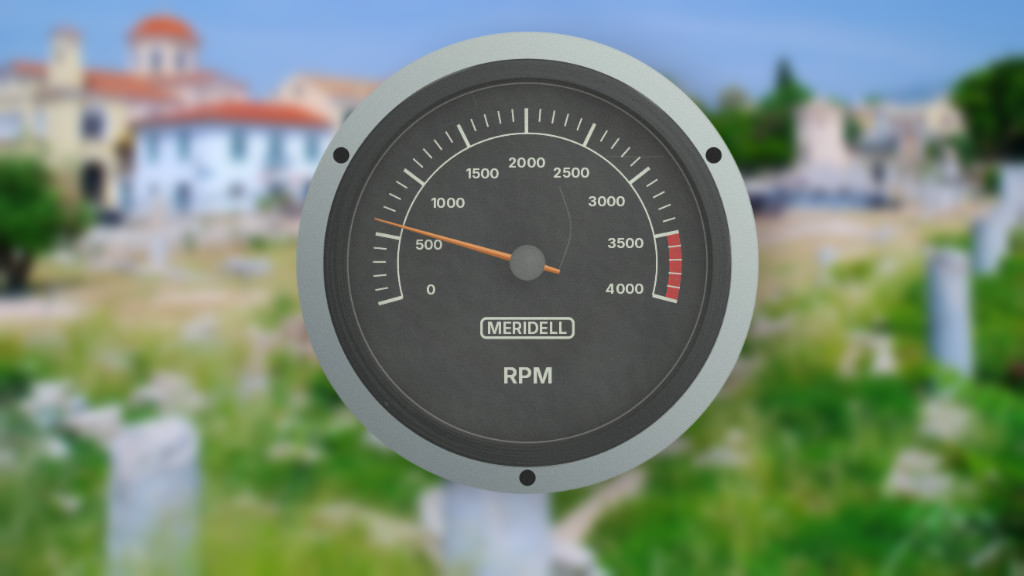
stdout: {"value": 600, "unit": "rpm"}
